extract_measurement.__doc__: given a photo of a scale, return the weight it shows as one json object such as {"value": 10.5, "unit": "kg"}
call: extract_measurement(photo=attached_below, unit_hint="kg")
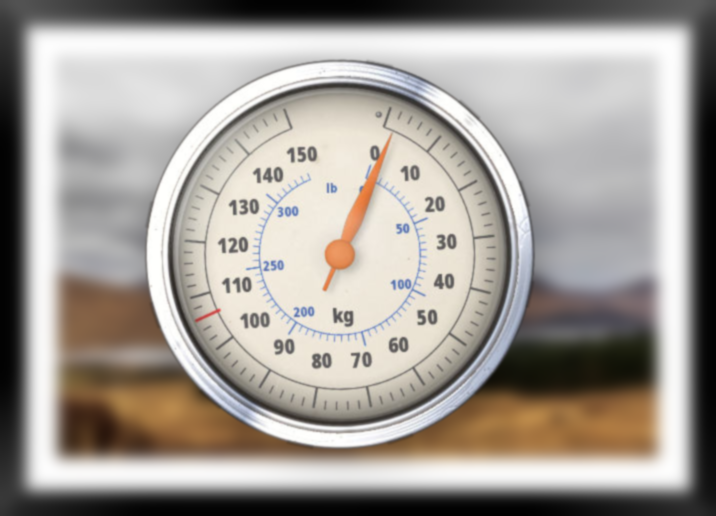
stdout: {"value": 2, "unit": "kg"}
